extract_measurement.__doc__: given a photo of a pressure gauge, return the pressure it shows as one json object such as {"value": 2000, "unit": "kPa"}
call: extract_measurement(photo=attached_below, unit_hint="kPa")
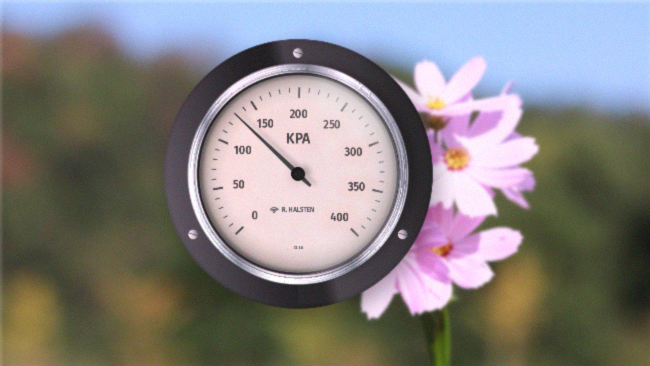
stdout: {"value": 130, "unit": "kPa"}
